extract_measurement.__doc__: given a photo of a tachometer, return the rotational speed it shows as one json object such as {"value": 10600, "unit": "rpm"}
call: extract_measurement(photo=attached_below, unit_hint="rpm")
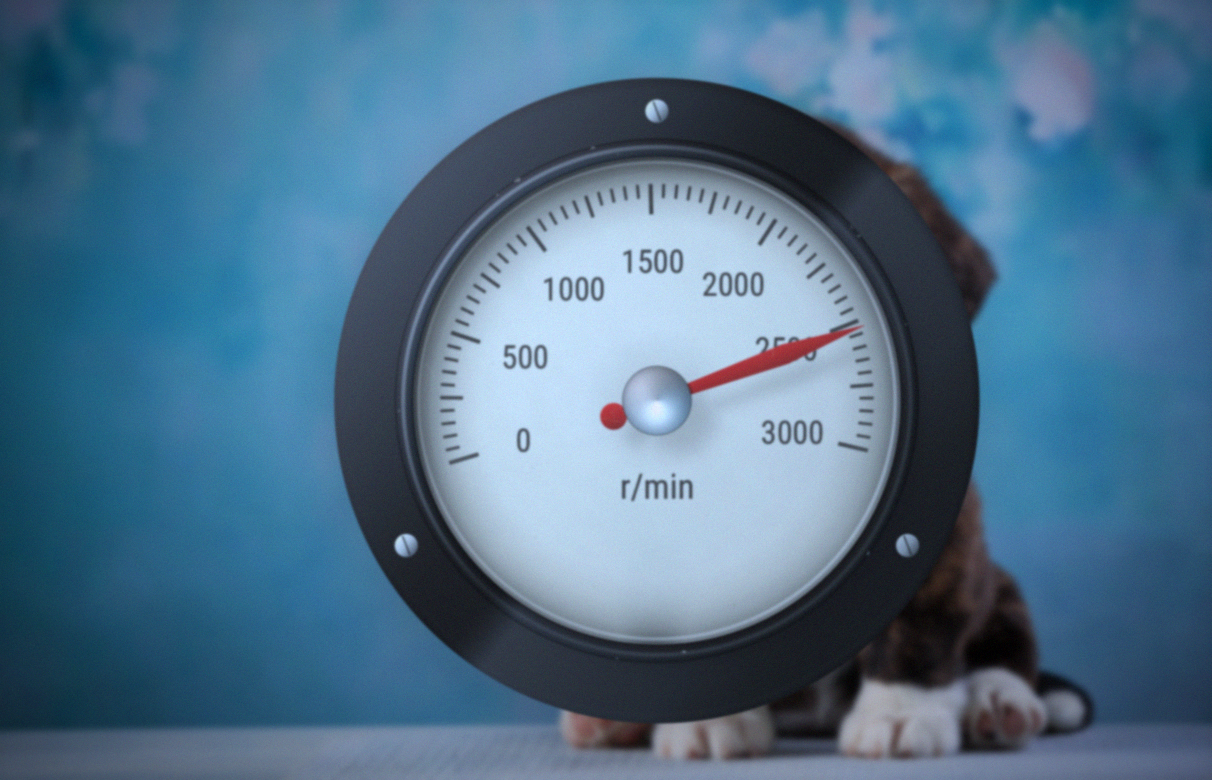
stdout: {"value": 2525, "unit": "rpm"}
